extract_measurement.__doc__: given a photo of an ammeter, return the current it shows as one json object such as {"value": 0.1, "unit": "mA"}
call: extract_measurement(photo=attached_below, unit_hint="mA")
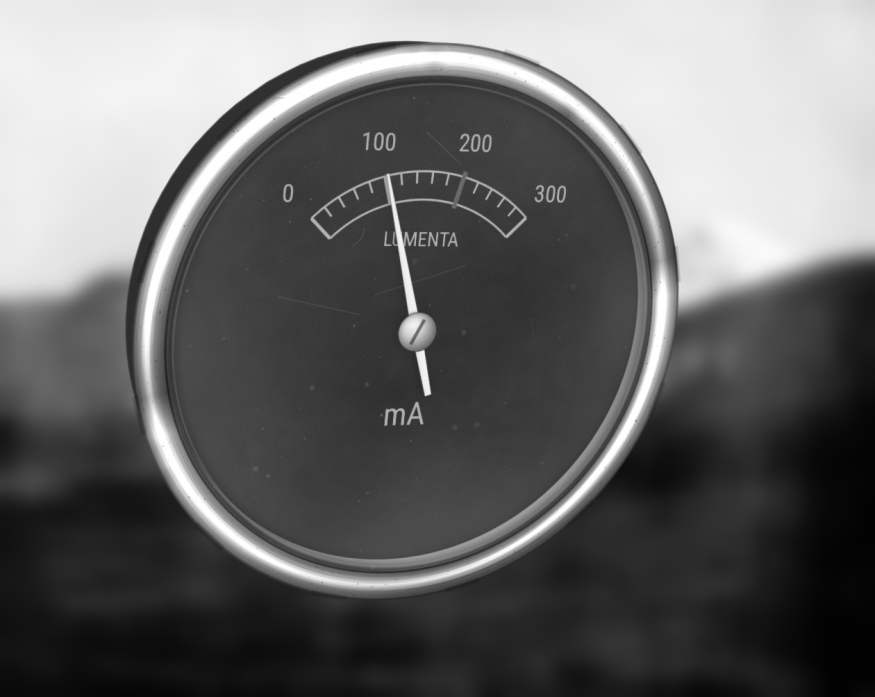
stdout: {"value": 100, "unit": "mA"}
